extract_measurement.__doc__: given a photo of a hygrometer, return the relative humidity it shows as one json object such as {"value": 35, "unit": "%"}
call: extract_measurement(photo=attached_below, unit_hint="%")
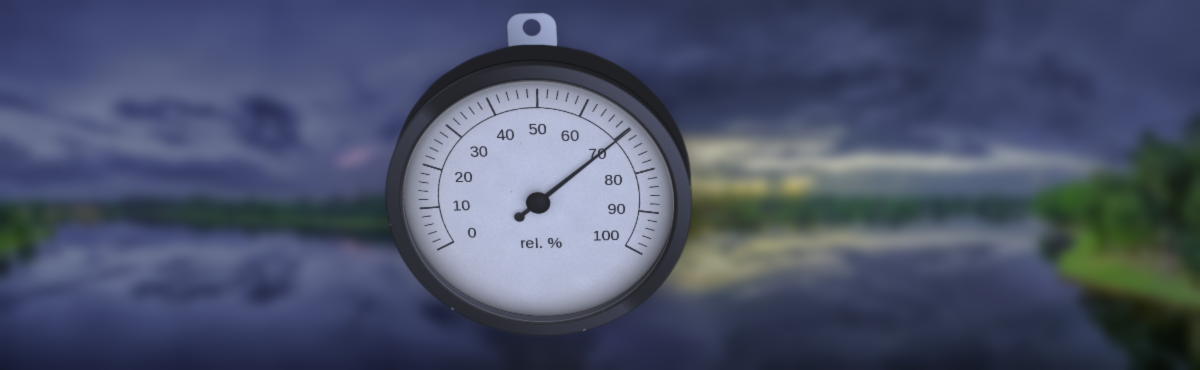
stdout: {"value": 70, "unit": "%"}
